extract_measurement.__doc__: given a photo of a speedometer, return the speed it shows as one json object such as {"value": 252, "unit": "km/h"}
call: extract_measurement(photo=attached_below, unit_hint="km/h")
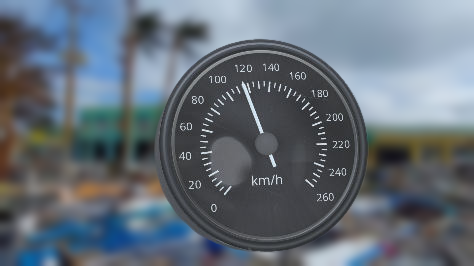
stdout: {"value": 115, "unit": "km/h"}
